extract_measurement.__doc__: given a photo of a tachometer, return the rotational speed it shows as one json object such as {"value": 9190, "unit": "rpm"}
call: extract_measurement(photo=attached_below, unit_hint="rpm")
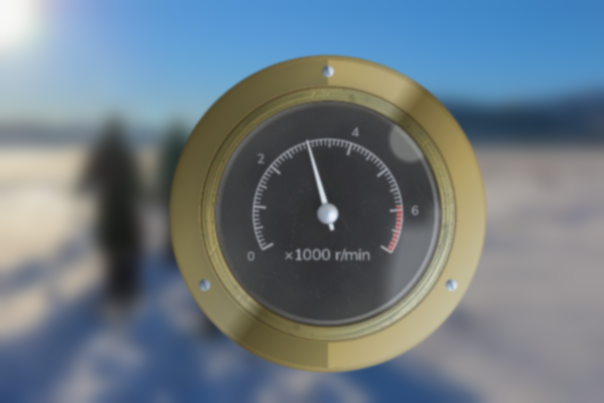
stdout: {"value": 3000, "unit": "rpm"}
